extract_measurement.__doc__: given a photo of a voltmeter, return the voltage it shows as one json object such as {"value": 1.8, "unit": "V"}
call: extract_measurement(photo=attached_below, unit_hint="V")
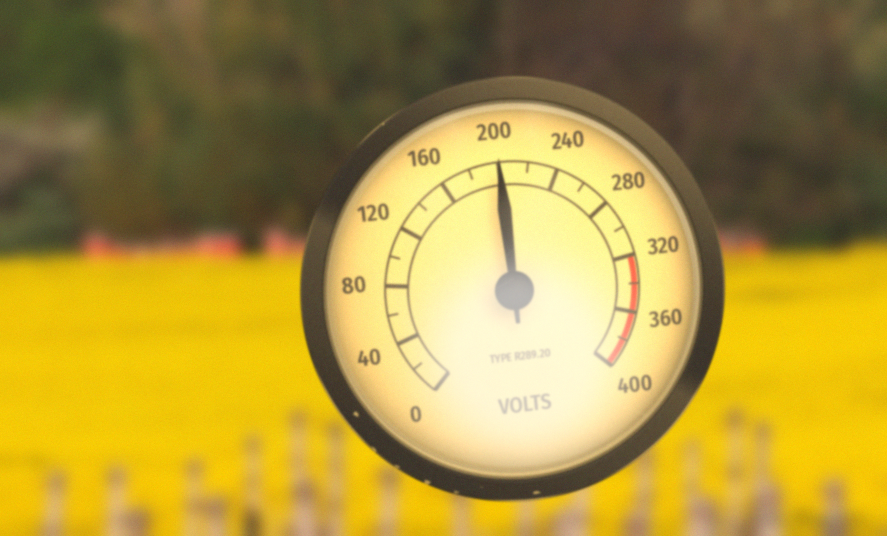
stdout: {"value": 200, "unit": "V"}
